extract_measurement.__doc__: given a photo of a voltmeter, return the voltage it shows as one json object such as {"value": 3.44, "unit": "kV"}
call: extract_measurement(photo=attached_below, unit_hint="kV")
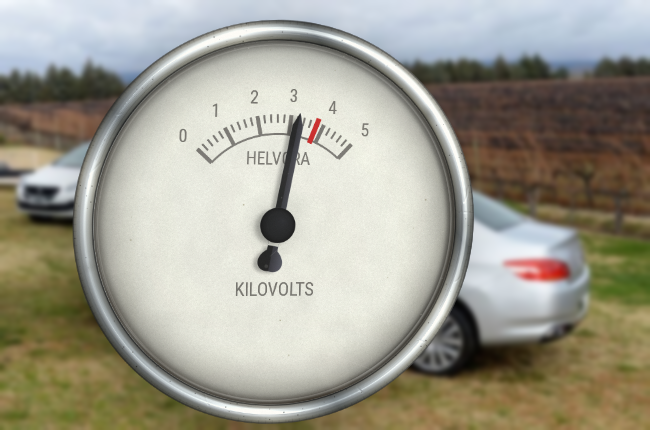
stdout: {"value": 3.2, "unit": "kV"}
